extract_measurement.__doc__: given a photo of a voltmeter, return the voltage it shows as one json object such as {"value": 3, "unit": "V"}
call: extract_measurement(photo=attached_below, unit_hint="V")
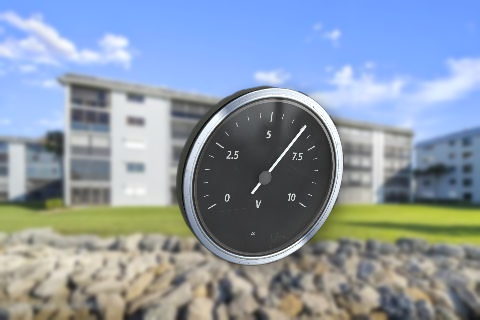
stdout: {"value": 6.5, "unit": "V"}
